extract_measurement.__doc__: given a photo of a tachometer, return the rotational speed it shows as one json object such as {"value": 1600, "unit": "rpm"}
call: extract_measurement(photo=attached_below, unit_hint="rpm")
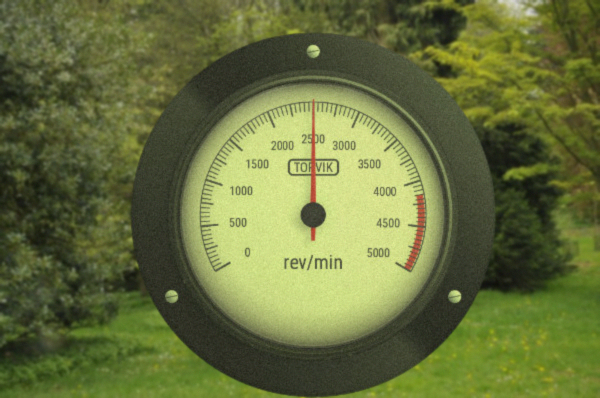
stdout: {"value": 2500, "unit": "rpm"}
